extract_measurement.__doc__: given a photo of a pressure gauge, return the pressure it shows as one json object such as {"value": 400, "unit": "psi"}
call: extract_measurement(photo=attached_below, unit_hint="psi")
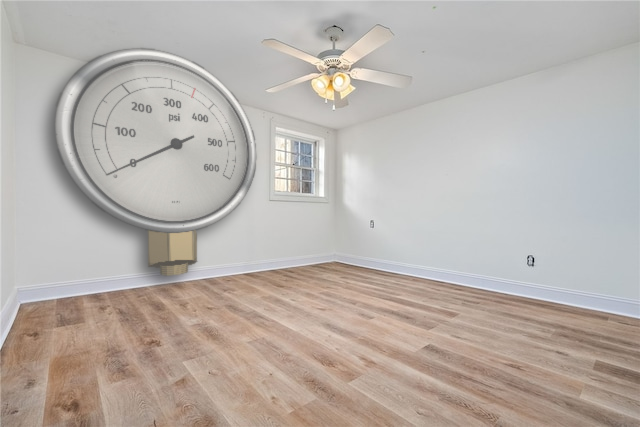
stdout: {"value": 0, "unit": "psi"}
